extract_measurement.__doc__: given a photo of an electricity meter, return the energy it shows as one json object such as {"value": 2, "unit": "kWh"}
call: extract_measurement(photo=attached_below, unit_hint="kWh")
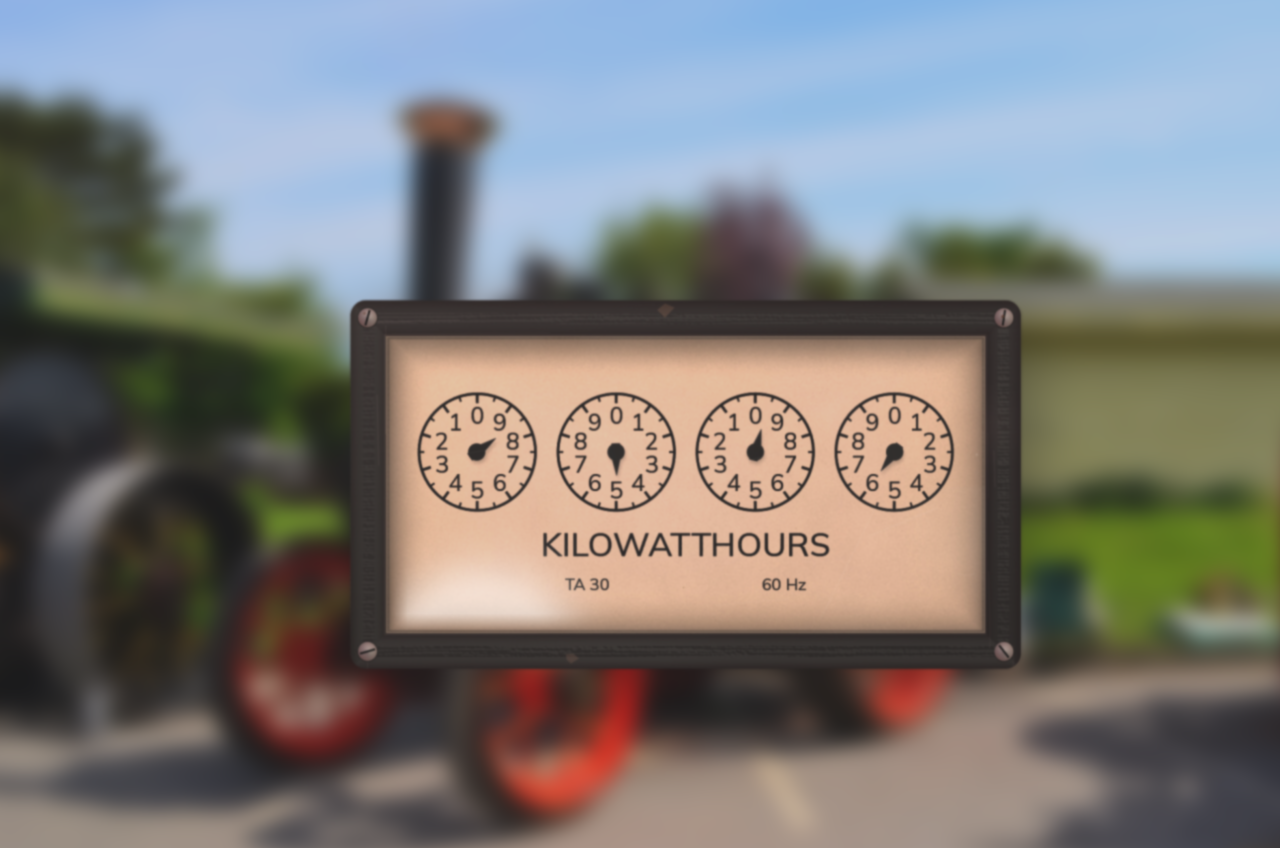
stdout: {"value": 8496, "unit": "kWh"}
